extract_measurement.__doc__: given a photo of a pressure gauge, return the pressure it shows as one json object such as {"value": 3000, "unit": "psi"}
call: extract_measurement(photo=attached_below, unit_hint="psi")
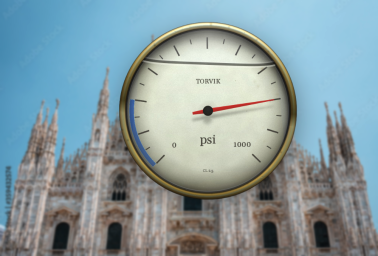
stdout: {"value": 800, "unit": "psi"}
